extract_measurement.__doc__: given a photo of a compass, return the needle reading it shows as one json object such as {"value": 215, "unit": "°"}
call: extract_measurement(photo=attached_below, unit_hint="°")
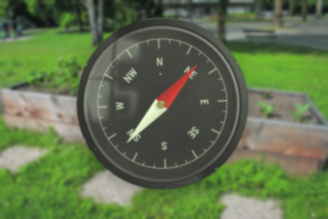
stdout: {"value": 45, "unit": "°"}
